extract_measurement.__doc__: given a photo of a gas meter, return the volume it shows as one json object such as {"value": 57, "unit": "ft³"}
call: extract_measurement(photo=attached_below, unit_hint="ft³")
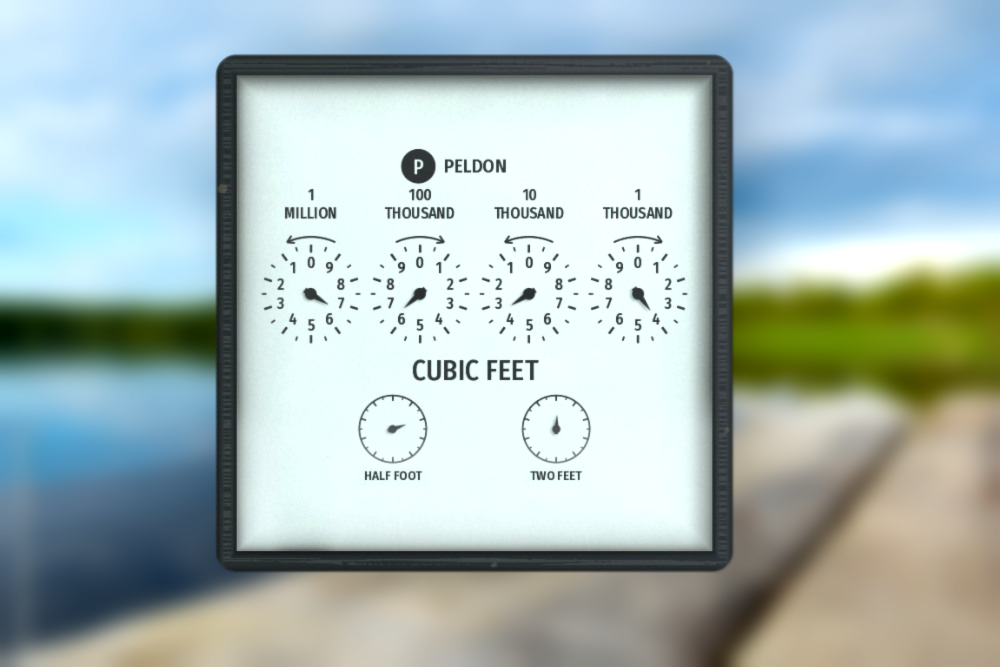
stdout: {"value": 663400, "unit": "ft³"}
